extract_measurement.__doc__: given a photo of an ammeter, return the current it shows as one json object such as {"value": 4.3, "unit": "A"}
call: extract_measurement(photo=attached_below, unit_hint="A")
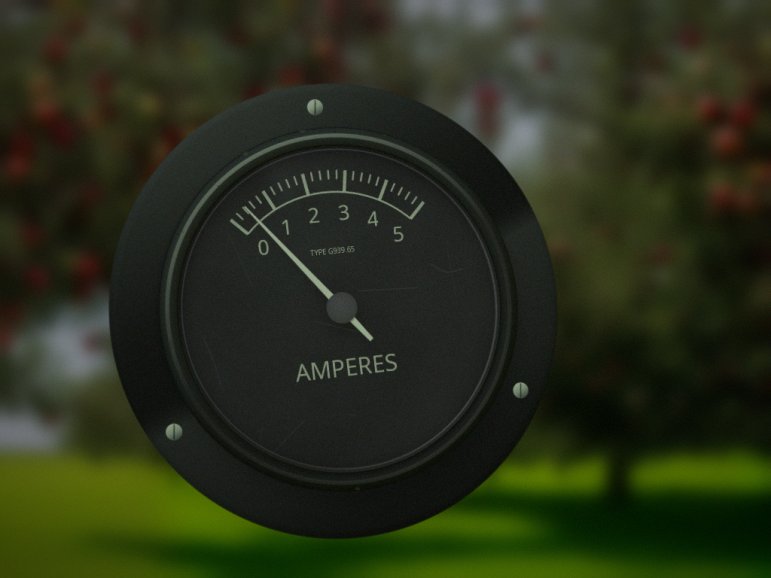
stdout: {"value": 0.4, "unit": "A"}
